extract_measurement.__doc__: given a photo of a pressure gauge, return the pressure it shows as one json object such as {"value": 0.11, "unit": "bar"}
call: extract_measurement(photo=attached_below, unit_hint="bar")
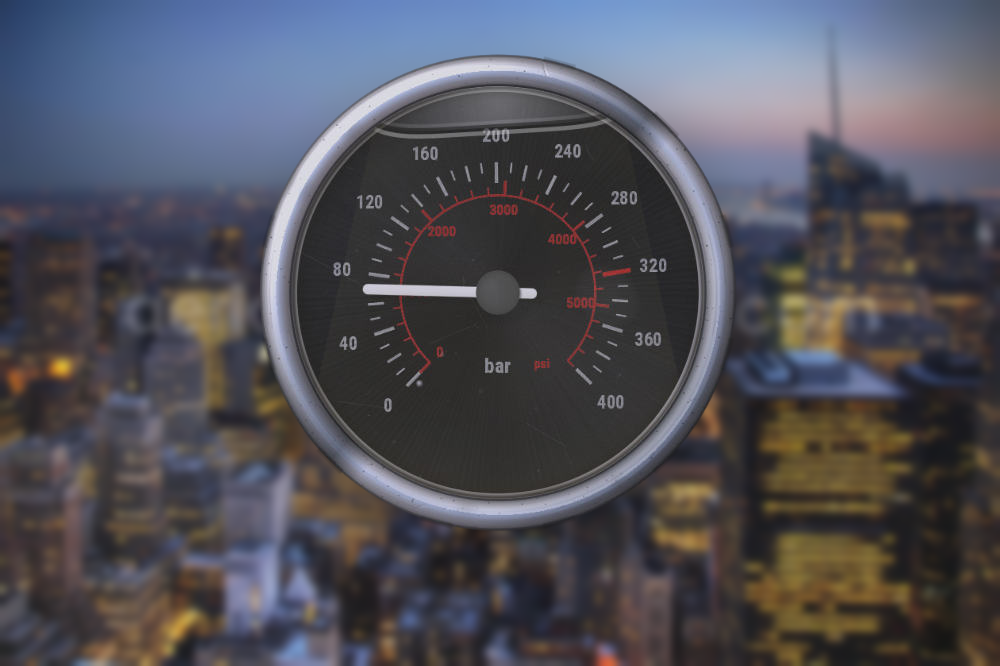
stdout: {"value": 70, "unit": "bar"}
